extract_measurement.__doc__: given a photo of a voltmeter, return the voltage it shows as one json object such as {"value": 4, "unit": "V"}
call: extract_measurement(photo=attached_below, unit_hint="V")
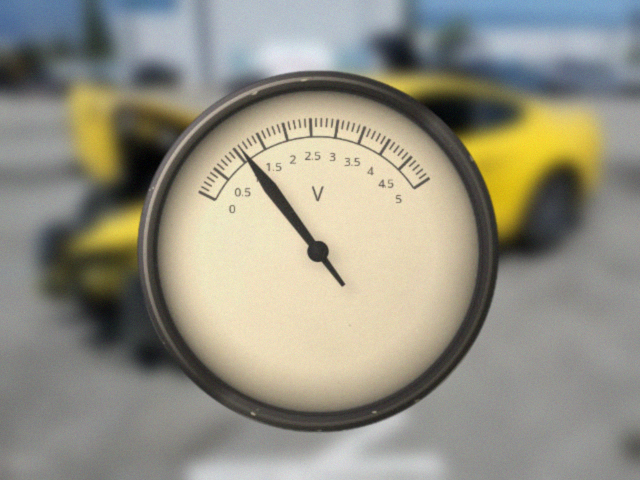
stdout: {"value": 1.1, "unit": "V"}
